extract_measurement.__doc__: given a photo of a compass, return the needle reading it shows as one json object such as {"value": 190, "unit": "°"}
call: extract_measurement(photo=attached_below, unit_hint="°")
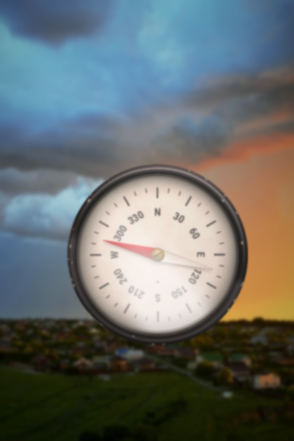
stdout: {"value": 285, "unit": "°"}
